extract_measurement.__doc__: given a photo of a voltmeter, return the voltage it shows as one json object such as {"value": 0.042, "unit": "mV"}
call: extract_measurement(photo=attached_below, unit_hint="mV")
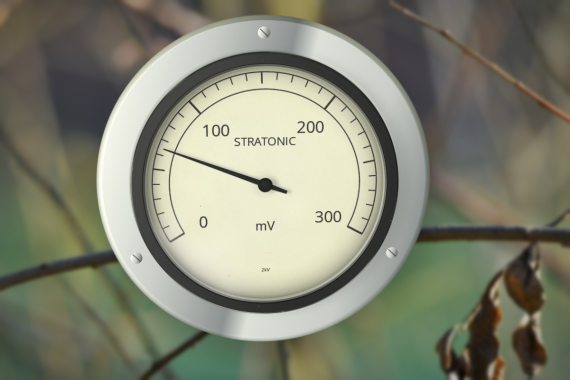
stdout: {"value": 65, "unit": "mV"}
